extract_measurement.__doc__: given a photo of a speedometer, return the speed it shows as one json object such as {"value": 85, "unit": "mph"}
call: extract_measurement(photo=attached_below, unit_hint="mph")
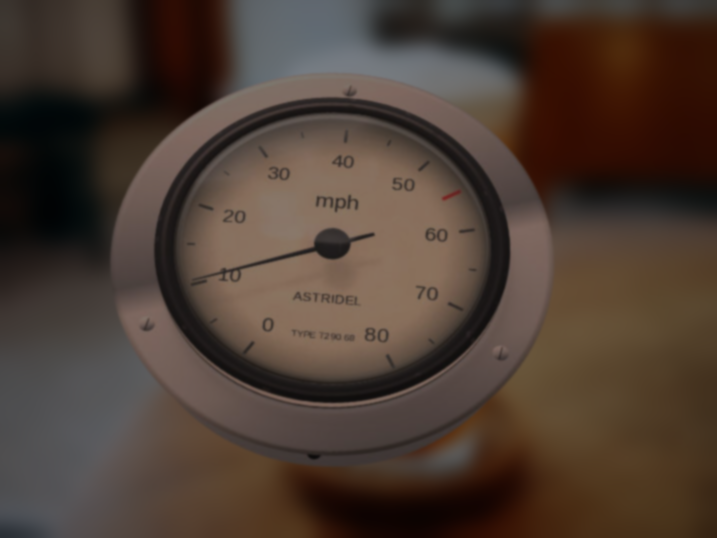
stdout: {"value": 10, "unit": "mph"}
